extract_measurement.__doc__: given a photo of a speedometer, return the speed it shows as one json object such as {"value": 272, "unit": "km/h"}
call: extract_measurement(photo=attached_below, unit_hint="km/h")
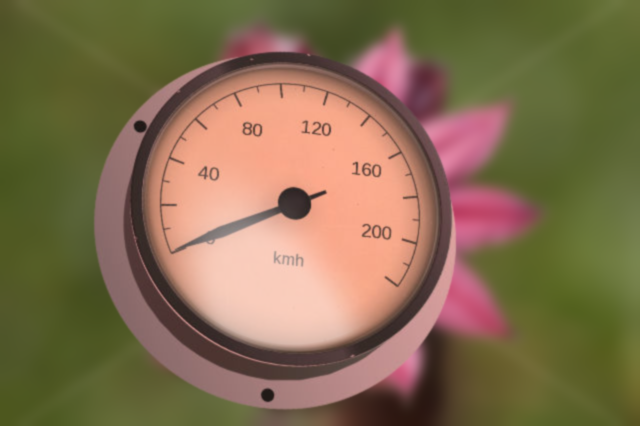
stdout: {"value": 0, "unit": "km/h"}
